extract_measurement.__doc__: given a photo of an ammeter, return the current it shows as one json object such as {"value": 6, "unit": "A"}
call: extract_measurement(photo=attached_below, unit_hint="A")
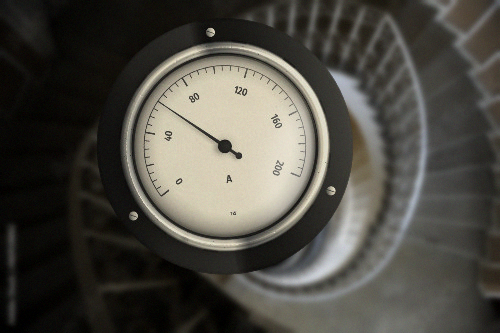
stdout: {"value": 60, "unit": "A"}
